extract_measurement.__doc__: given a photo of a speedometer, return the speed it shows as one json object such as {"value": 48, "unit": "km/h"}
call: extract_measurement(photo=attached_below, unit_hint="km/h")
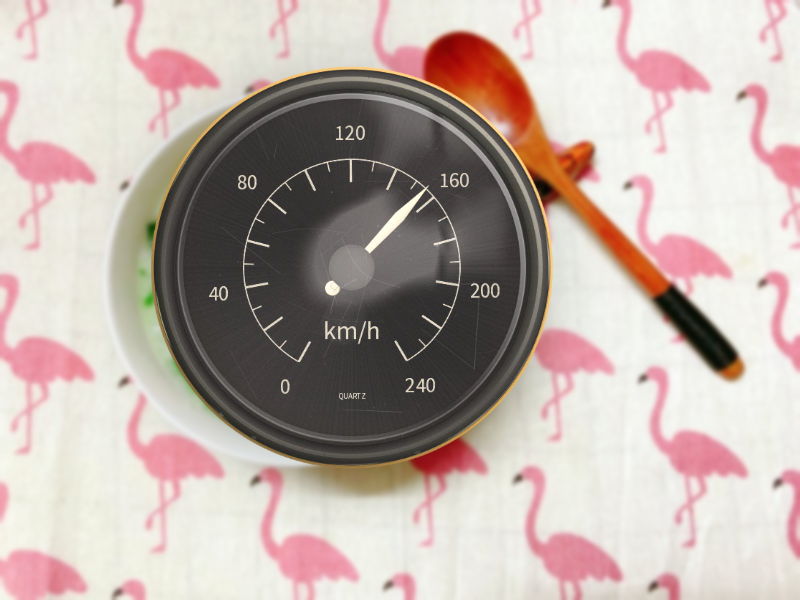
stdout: {"value": 155, "unit": "km/h"}
